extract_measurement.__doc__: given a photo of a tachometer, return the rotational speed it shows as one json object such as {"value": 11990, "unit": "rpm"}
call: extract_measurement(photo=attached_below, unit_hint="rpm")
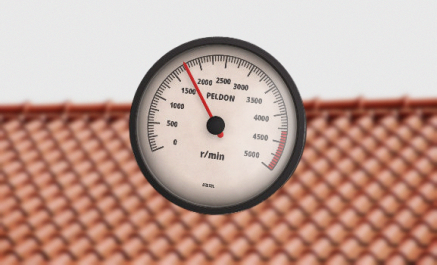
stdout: {"value": 1750, "unit": "rpm"}
